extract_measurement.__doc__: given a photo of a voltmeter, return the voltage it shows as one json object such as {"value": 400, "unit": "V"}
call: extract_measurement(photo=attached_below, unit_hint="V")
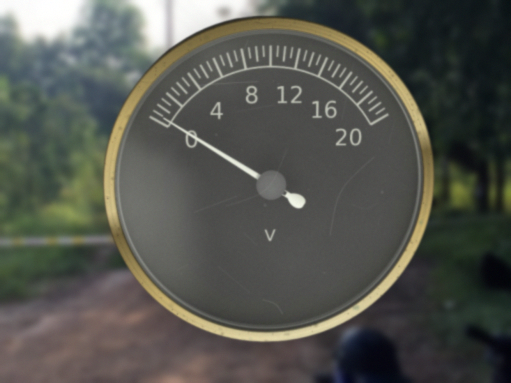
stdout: {"value": 0.5, "unit": "V"}
